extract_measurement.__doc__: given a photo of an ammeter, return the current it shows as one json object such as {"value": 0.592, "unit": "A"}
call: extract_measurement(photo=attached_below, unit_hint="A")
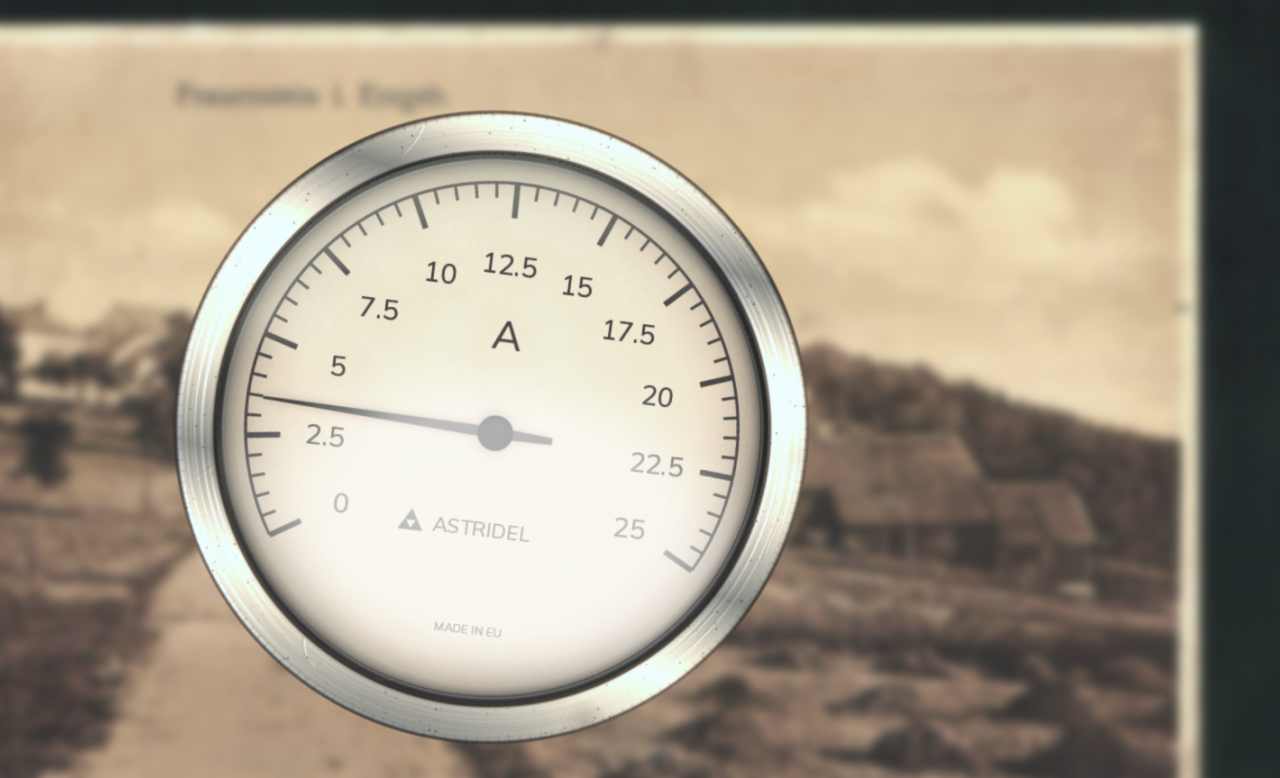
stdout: {"value": 3.5, "unit": "A"}
